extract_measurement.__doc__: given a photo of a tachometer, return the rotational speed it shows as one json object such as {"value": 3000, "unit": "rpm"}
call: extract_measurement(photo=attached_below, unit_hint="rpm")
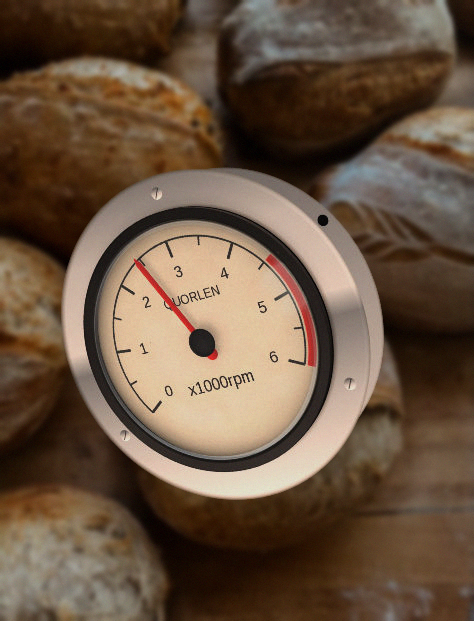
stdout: {"value": 2500, "unit": "rpm"}
